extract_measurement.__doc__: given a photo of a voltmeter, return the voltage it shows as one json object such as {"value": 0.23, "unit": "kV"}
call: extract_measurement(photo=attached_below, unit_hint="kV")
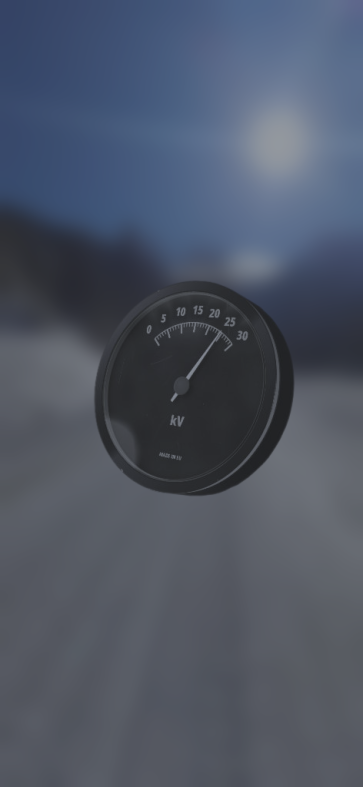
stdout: {"value": 25, "unit": "kV"}
